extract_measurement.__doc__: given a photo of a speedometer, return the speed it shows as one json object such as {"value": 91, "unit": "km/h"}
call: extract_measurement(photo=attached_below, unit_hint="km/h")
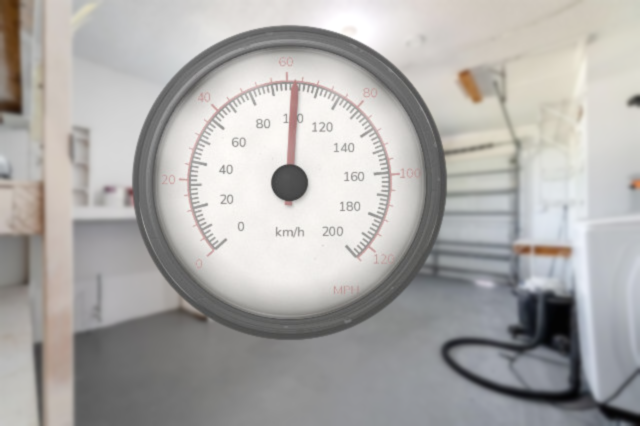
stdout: {"value": 100, "unit": "km/h"}
